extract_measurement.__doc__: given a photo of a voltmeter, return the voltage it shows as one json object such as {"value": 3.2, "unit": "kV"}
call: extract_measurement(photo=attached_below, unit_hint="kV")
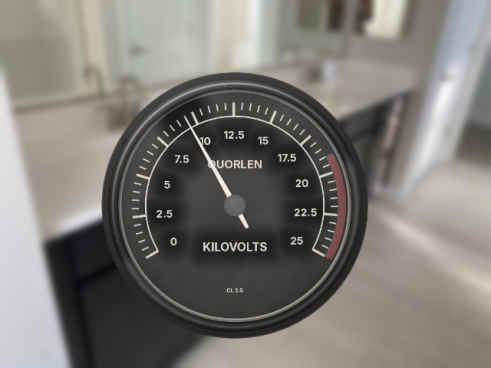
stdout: {"value": 9.5, "unit": "kV"}
